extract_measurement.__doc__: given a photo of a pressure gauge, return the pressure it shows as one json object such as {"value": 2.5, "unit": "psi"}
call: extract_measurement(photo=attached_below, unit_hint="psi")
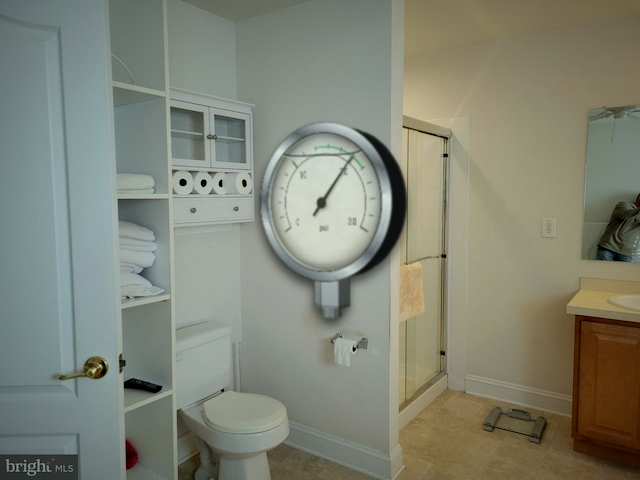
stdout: {"value": 20, "unit": "psi"}
